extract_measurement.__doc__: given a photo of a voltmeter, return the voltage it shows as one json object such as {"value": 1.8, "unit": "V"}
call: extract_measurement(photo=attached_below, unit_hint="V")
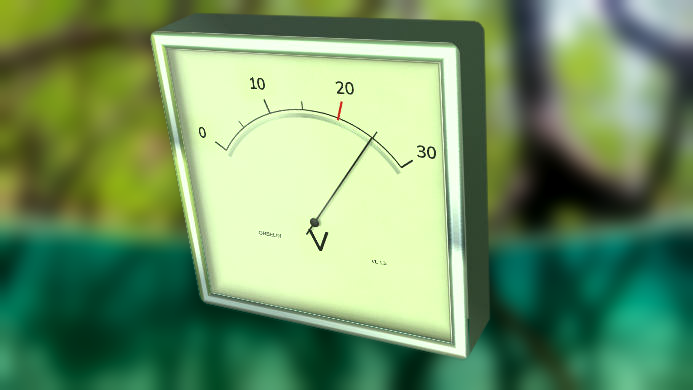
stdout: {"value": 25, "unit": "V"}
